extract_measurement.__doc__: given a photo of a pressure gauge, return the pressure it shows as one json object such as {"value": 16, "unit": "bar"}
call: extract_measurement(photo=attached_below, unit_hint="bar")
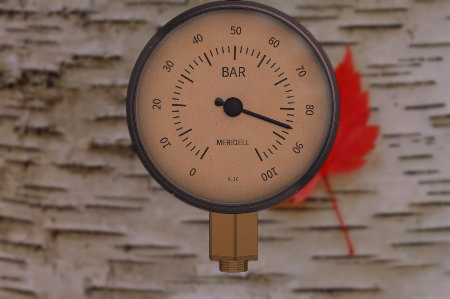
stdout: {"value": 86, "unit": "bar"}
